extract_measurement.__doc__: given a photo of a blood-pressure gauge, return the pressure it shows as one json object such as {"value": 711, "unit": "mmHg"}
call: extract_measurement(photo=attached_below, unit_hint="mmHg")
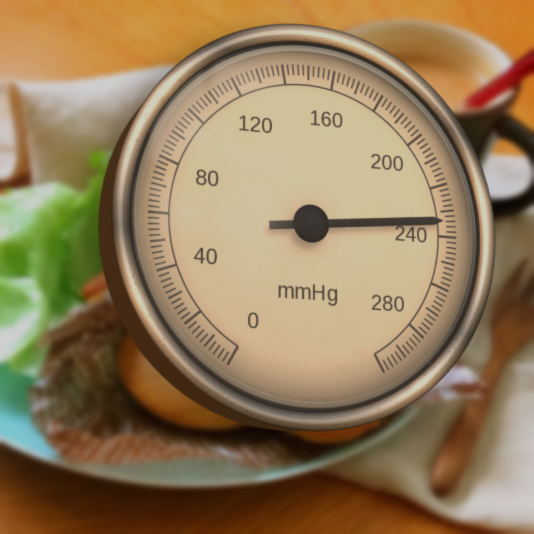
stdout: {"value": 234, "unit": "mmHg"}
